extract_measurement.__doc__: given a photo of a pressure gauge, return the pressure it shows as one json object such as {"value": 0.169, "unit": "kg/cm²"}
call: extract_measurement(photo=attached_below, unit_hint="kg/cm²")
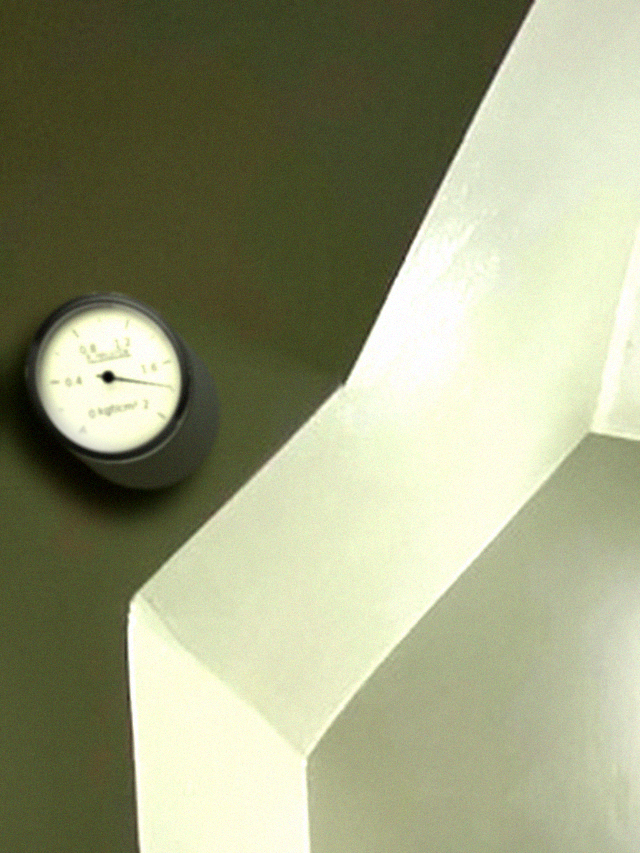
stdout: {"value": 1.8, "unit": "kg/cm²"}
